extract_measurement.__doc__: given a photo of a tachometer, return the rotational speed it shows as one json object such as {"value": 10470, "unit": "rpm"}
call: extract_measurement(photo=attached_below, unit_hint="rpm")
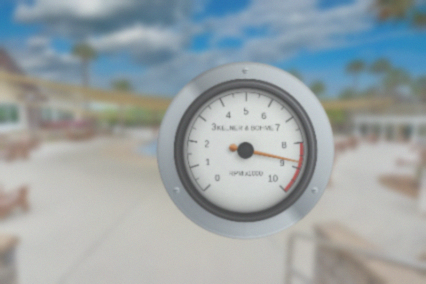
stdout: {"value": 8750, "unit": "rpm"}
